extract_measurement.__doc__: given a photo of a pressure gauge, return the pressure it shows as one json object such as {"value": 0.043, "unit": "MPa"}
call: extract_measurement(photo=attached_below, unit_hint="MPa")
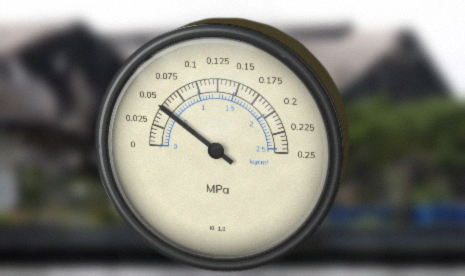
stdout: {"value": 0.05, "unit": "MPa"}
